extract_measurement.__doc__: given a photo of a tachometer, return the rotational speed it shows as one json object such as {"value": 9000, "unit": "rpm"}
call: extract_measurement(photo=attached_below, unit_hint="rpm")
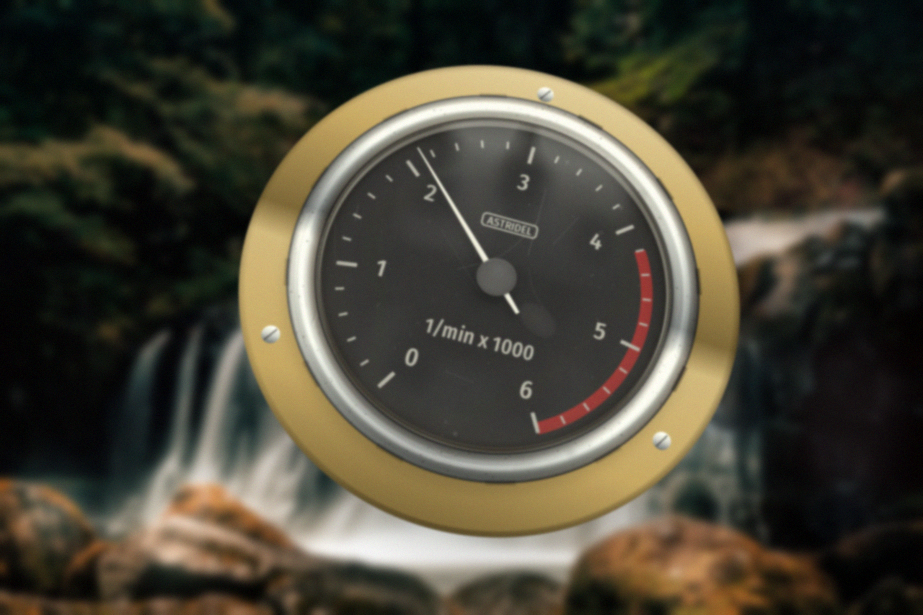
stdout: {"value": 2100, "unit": "rpm"}
